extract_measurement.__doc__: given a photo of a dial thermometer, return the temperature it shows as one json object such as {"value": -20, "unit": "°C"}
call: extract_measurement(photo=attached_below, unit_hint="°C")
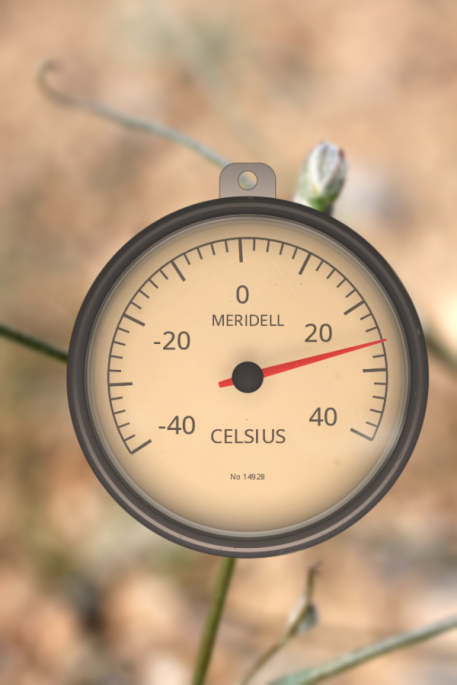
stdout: {"value": 26, "unit": "°C"}
